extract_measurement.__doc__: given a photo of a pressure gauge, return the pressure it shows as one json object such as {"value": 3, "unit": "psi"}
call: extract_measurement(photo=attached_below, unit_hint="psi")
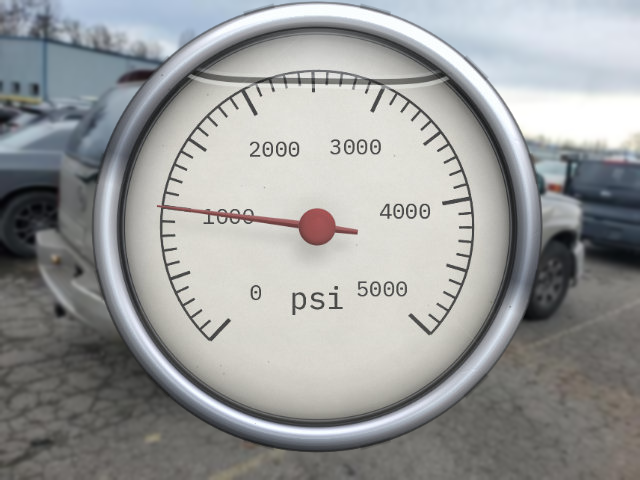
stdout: {"value": 1000, "unit": "psi"}
